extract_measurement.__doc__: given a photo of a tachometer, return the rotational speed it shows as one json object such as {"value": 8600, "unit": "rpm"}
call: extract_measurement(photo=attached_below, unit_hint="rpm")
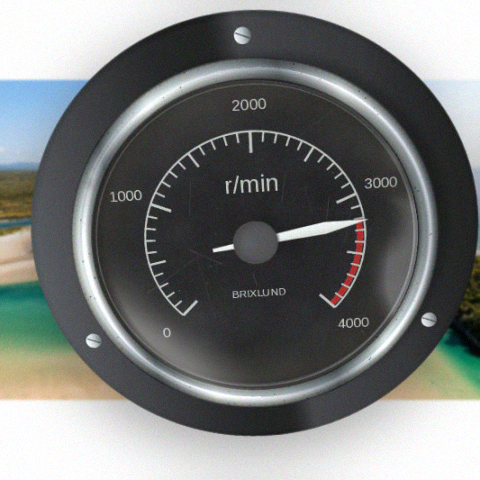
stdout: {"value": 3200, "unit": "rpm"}
